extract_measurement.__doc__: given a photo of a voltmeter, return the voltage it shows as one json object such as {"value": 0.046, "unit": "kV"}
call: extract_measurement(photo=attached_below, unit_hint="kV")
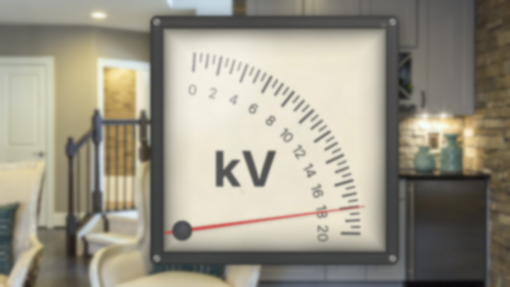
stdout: {"value": 18, "unit": "kV"}
